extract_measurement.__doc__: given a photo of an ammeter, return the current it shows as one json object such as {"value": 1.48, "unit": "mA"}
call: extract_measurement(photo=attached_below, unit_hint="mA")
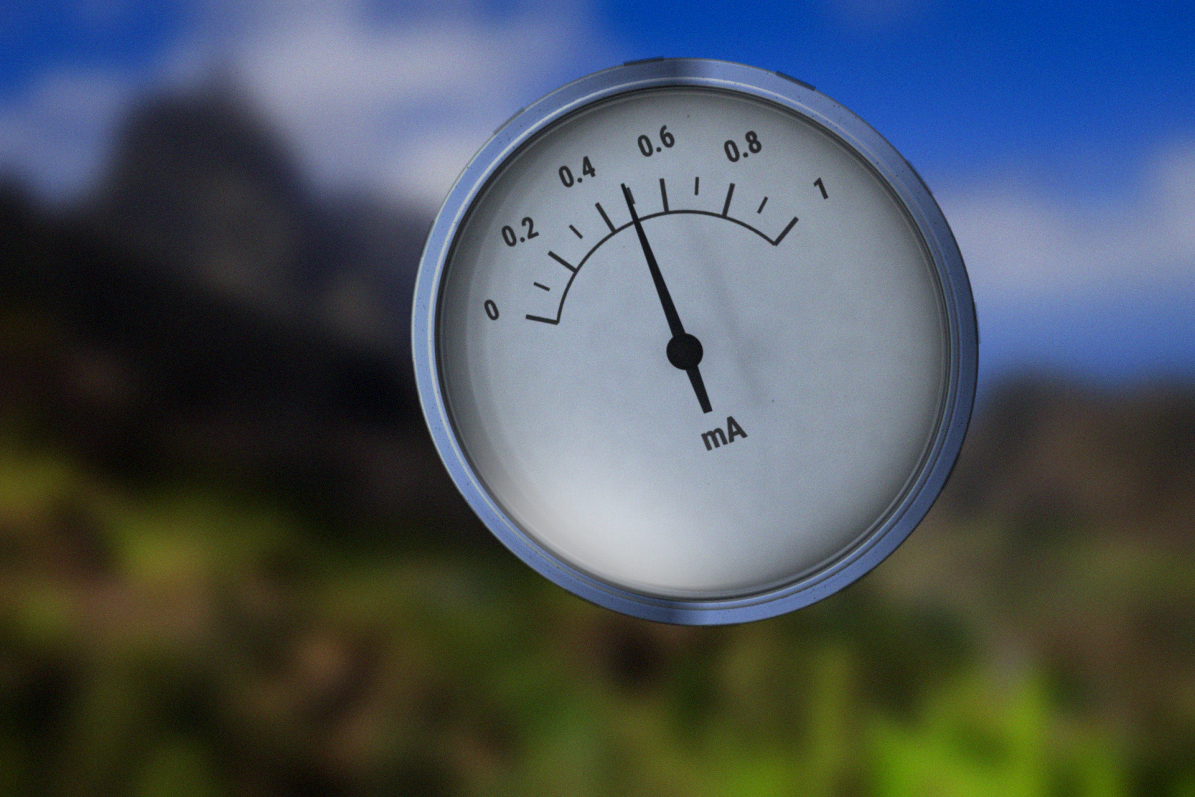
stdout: {"value": 0.5, "unit": "mA"}
